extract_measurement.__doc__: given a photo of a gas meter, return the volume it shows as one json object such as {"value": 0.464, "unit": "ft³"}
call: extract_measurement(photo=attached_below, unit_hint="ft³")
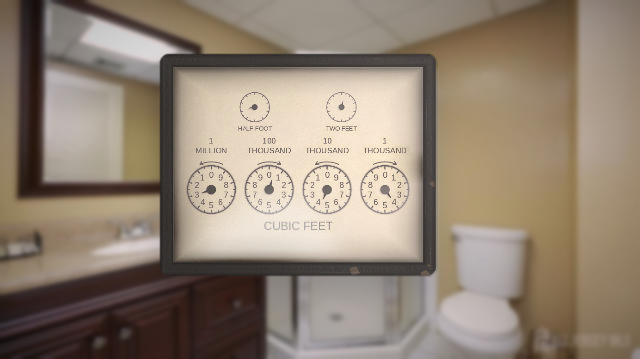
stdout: {"value": 304400, "unit": "ft³"}
